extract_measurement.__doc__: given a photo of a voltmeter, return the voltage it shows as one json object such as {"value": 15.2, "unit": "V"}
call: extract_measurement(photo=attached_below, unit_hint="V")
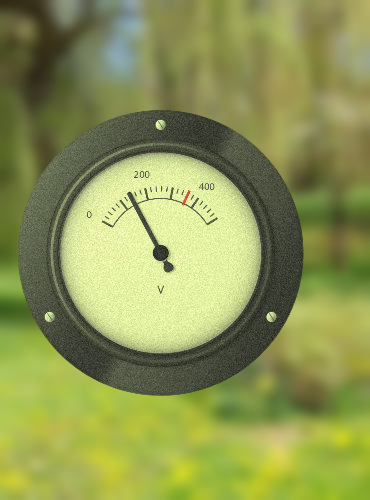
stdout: {"value": 140, "unit": "V"}
